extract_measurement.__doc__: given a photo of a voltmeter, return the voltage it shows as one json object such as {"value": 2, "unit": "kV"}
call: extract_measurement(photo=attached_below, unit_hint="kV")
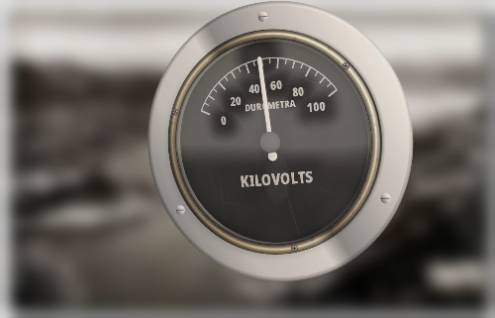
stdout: {"value": 50, "unit": "kV"}
